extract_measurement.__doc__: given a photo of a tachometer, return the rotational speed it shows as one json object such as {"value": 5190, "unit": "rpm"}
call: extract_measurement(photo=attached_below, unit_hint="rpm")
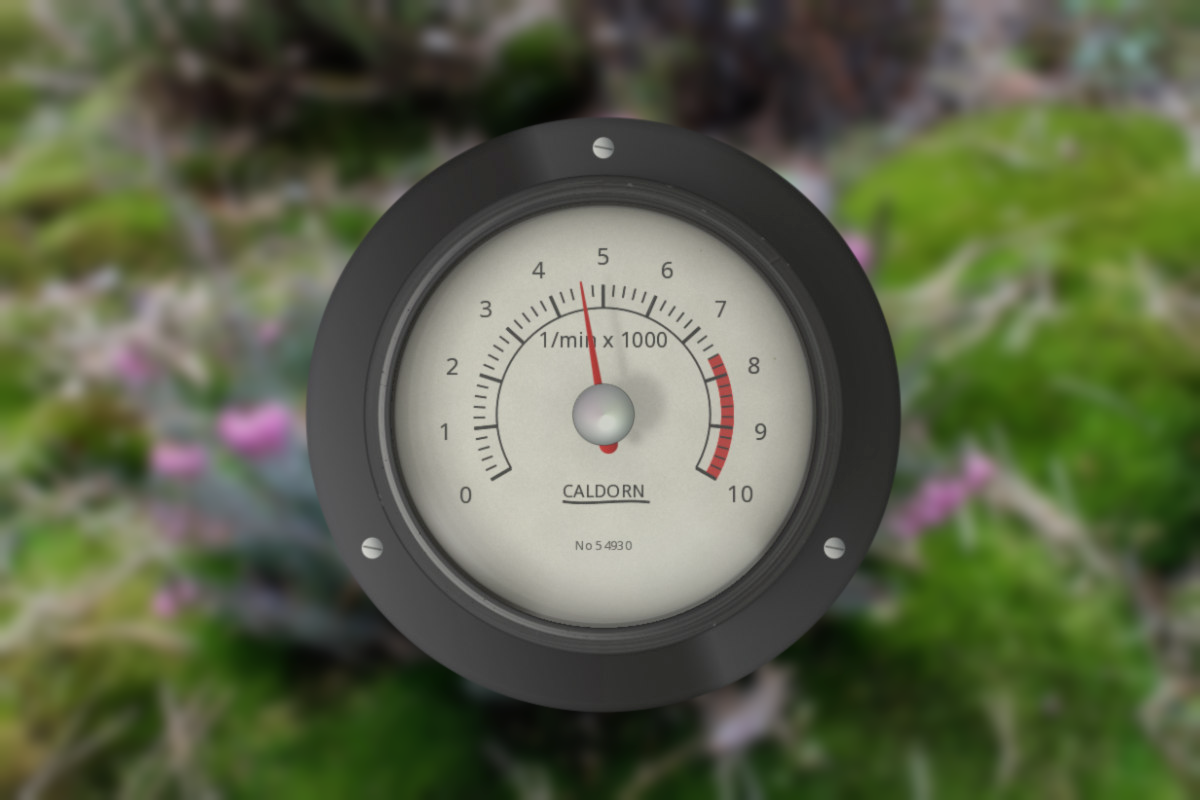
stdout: {"value": 4600, "unit": "rpm"}
